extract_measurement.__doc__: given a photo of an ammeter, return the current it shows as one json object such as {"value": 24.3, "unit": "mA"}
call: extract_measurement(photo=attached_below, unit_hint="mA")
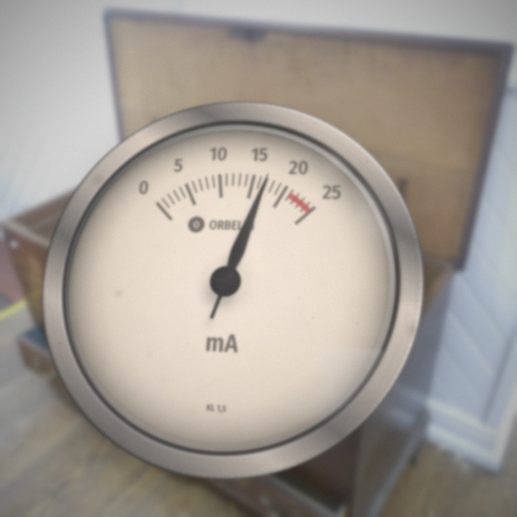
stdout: {"value": 17, "unit": "mA"}
